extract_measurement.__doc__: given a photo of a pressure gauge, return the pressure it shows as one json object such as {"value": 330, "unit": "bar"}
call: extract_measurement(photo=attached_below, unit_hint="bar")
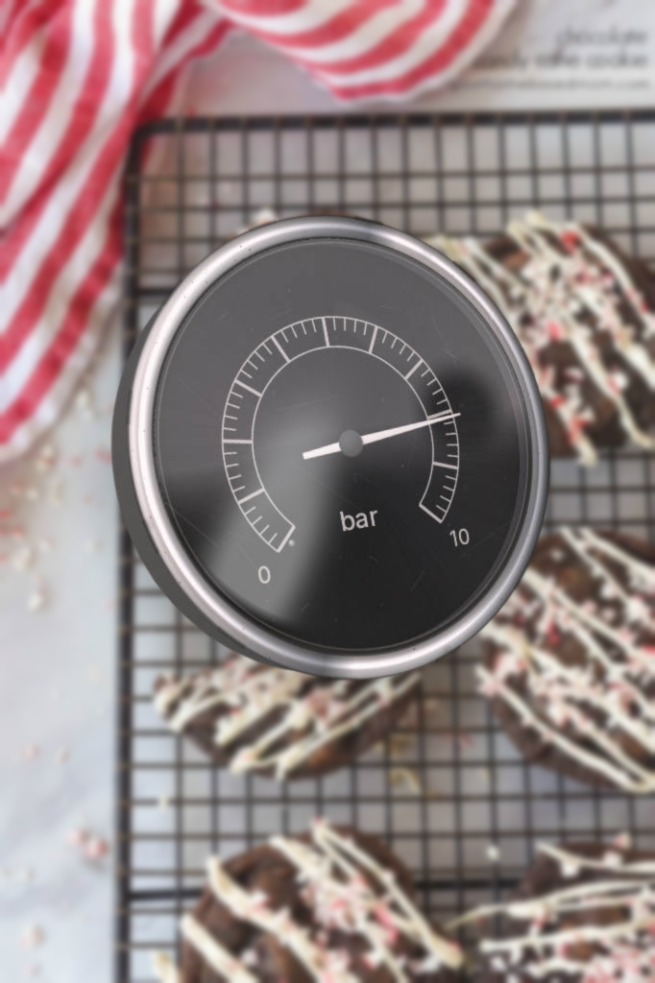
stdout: {"value": 8.1, "unit": "bar"}
